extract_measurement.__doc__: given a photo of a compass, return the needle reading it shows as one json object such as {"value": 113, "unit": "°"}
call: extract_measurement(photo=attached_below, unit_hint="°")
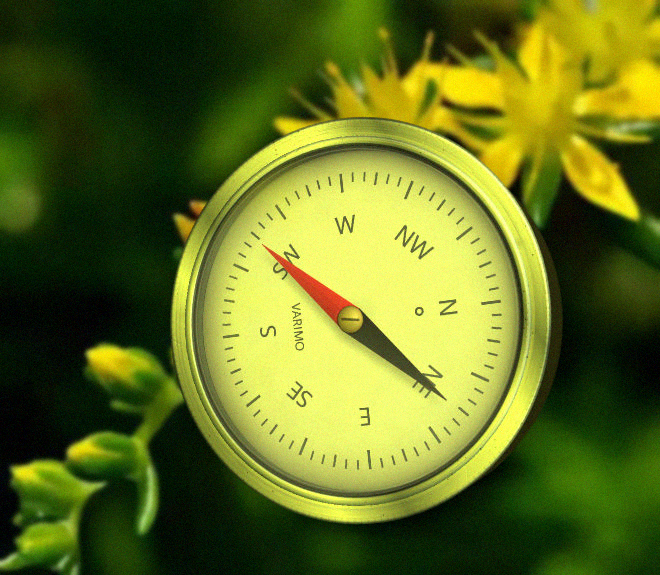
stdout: {"value": 225, "unit": "°"}
